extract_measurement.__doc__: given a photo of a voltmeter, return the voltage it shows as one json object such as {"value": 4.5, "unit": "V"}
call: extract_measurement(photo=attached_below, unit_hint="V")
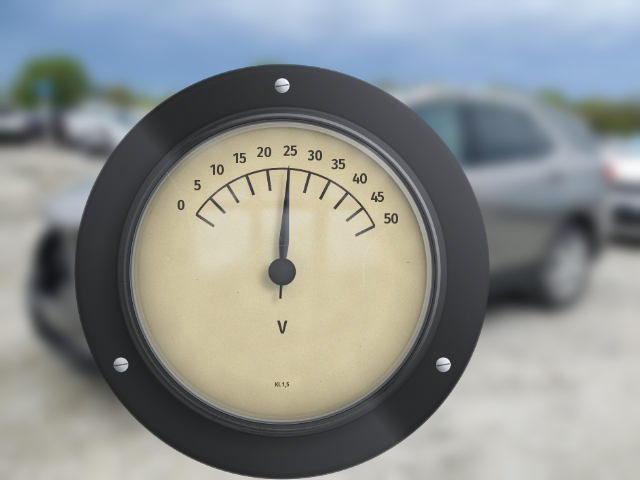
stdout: {"value": 25, "unit": "V"}
